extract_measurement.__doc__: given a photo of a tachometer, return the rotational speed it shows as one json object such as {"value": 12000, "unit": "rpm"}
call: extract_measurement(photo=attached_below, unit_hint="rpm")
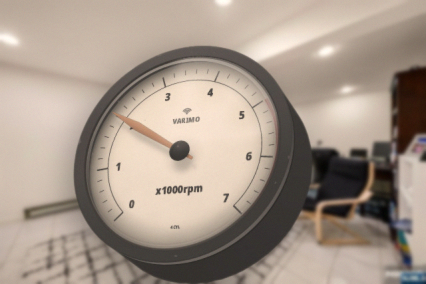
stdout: {"value": 2000, "unit": "rpm"}
